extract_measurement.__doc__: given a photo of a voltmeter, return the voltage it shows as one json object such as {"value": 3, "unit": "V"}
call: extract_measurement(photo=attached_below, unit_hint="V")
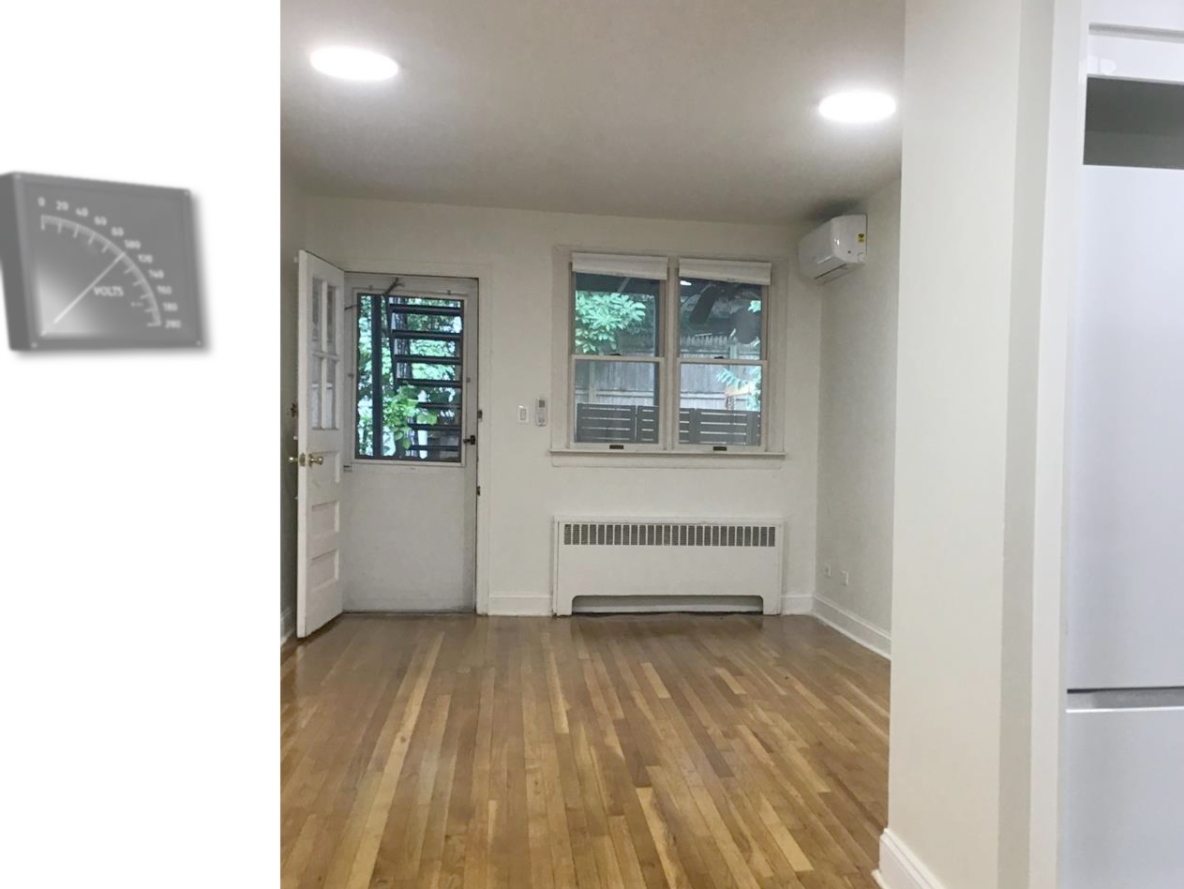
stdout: {"value": 100, "unit": "V"}
